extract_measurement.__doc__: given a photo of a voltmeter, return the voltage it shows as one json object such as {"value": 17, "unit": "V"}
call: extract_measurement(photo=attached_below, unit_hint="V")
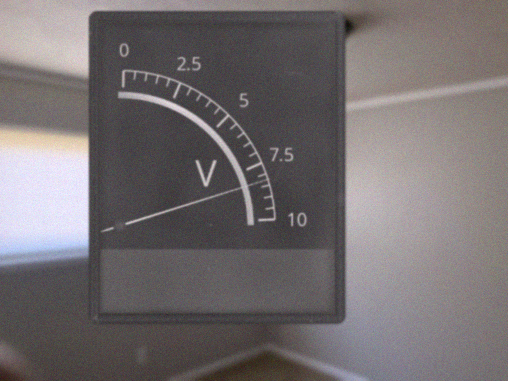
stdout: {"value": 8.25, "unit": "V"}
